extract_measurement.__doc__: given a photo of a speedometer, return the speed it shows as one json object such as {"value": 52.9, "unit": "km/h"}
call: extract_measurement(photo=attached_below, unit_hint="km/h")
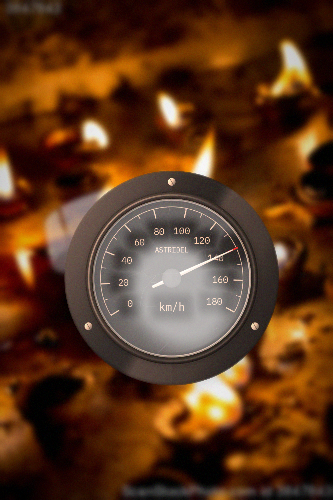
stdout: {"value": 140, "unit": "km/h"}
